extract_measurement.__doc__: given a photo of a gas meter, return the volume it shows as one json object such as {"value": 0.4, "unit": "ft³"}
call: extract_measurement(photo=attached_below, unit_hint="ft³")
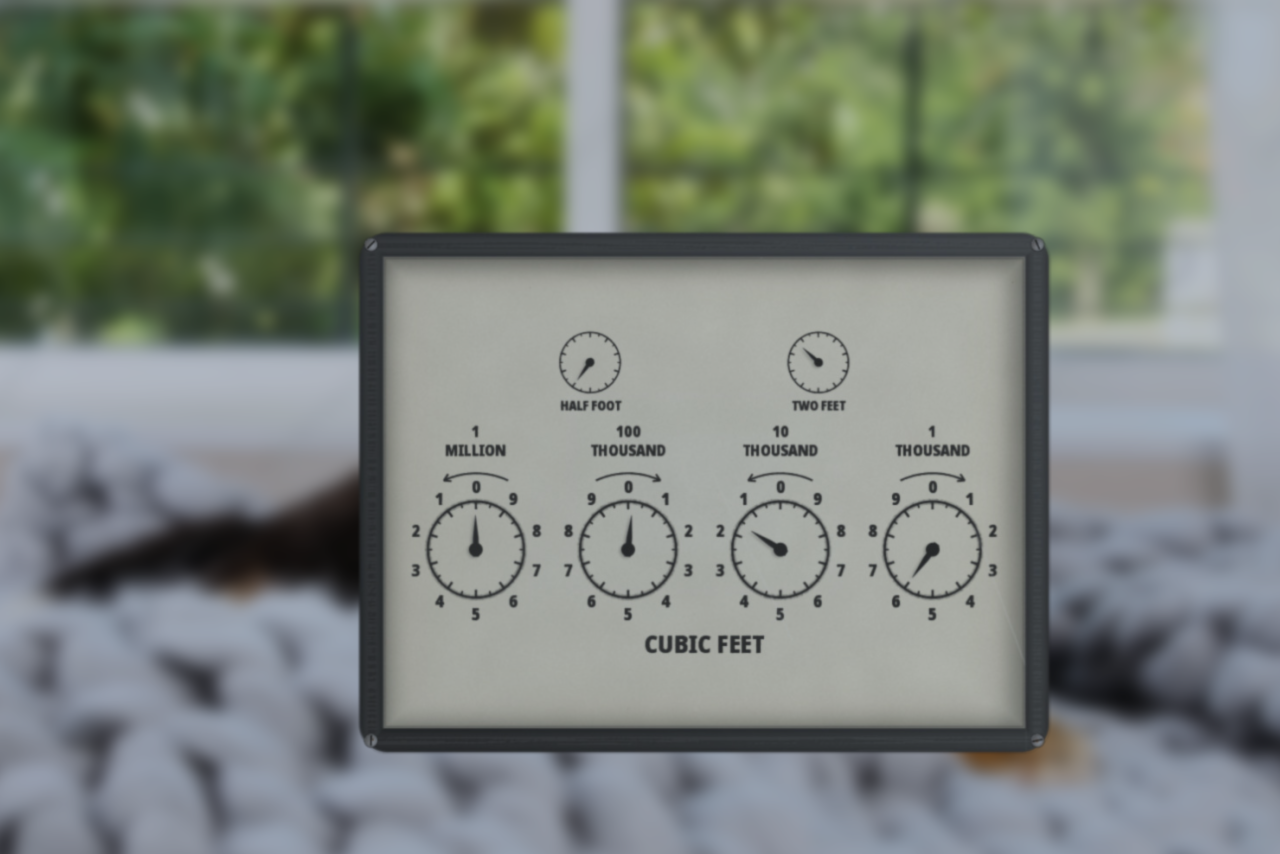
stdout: {"value": 1600, "unit": "ft³"}
